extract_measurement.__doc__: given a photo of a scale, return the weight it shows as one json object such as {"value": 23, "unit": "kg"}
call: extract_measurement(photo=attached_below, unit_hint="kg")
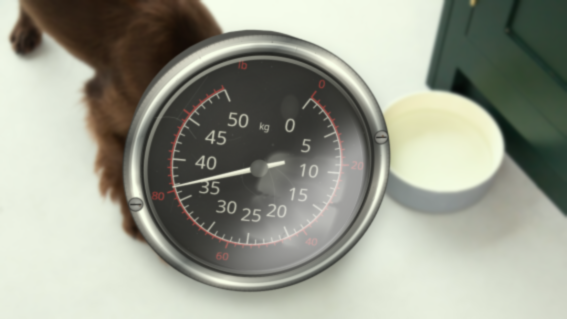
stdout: {"value": 37, "unit": "kg"}
